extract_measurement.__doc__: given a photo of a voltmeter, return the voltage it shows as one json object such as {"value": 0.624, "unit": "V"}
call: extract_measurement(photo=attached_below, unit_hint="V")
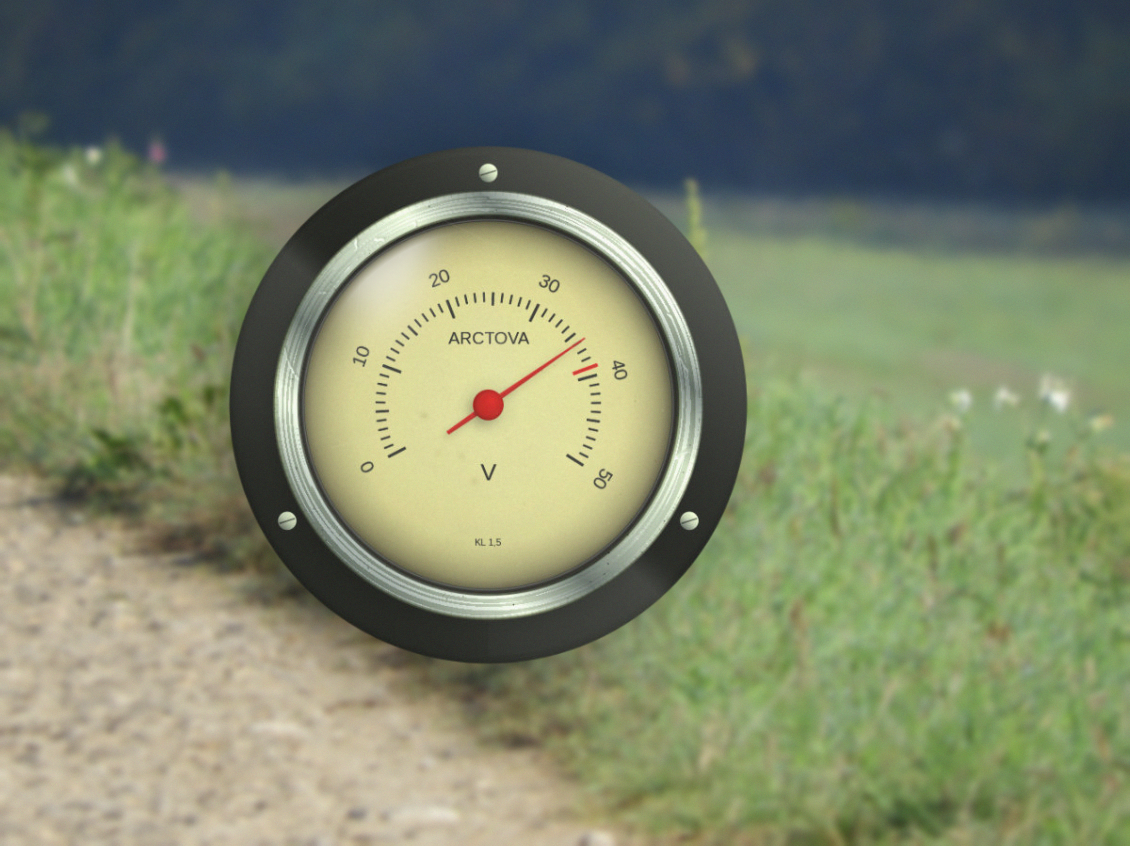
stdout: {"value": 36, "unit": "V"}
